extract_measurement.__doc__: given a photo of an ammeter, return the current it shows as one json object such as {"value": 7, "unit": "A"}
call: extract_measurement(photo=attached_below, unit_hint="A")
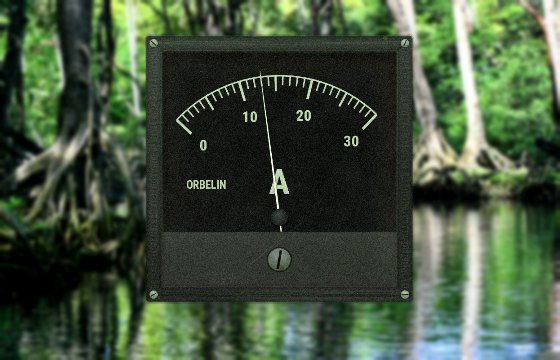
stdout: {"value": 13, "unit": "A"}
